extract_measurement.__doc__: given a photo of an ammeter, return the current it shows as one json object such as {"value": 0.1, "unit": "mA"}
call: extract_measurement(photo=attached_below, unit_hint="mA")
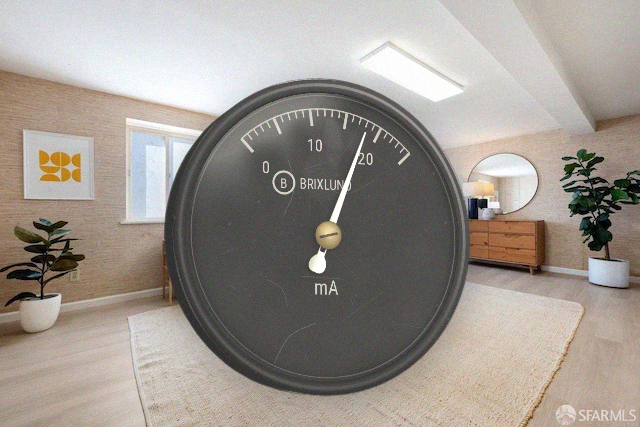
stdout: {"value": 18, "unit": "mA"}
